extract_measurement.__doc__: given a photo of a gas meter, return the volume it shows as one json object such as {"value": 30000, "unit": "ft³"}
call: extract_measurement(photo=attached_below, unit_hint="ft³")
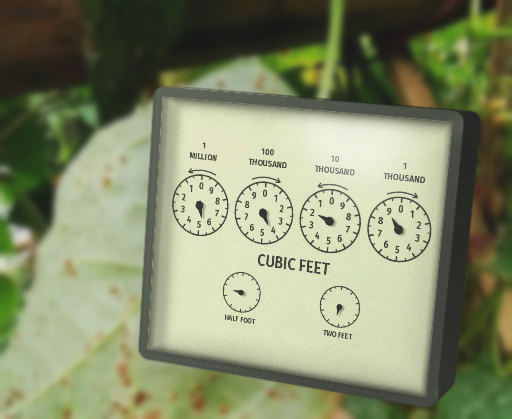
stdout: {"value": 541900, "unit": "ft³"}
